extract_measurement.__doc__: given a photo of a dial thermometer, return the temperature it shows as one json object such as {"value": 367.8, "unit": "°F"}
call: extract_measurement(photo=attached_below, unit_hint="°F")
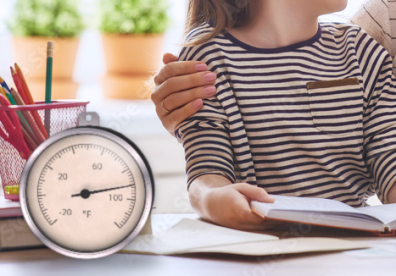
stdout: {"value": 90, "unit": "°F"}
